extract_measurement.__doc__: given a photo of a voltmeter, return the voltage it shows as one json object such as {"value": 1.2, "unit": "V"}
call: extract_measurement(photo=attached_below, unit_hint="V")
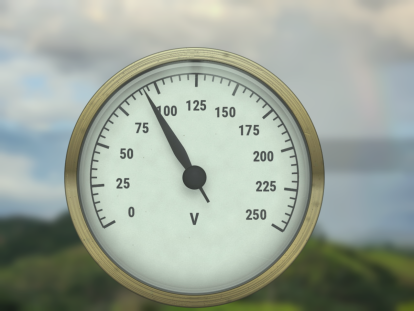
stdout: {"value": 92.5, "unit": "V"}
